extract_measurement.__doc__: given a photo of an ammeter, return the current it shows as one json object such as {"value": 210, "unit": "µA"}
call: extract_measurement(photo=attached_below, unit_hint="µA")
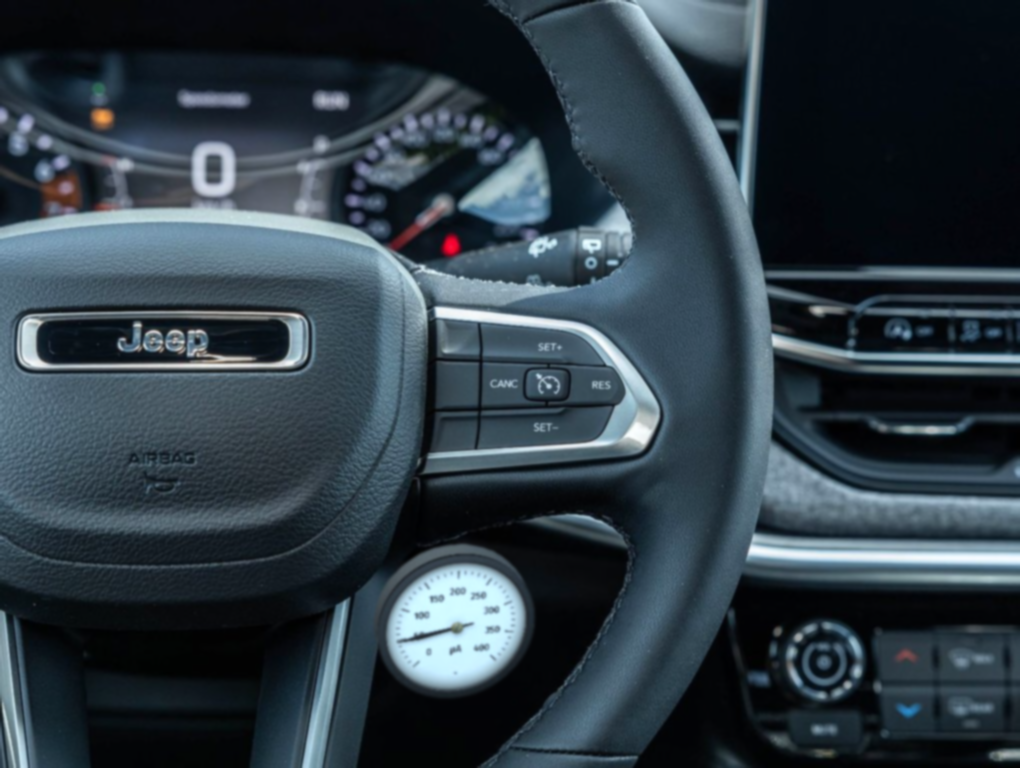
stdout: {"value": 50, "unit": "µA"}
